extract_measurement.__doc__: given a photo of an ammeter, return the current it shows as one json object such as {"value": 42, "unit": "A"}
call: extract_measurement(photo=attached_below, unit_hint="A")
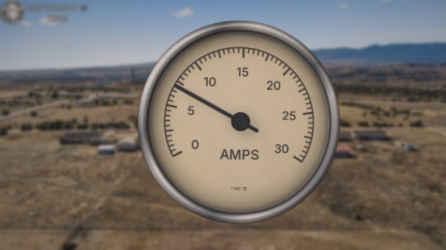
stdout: {"value": 7, "unit": "A"}
